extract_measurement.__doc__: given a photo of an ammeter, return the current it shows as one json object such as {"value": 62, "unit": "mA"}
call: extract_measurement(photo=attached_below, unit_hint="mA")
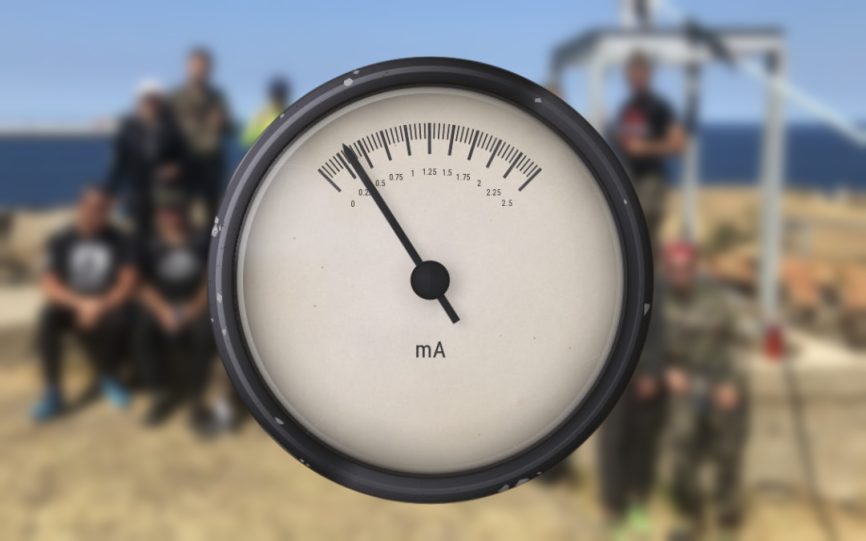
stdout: {"value": 0.35, "unit": "mA"}
